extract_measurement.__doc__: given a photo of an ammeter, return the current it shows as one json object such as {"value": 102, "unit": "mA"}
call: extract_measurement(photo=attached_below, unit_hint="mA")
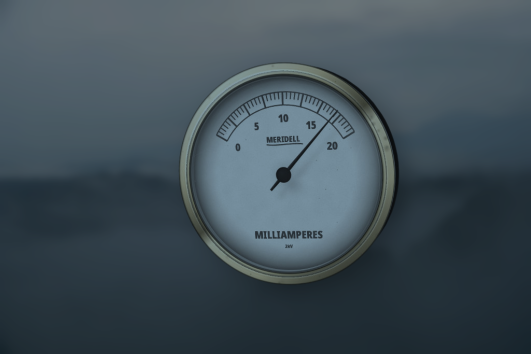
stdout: {"value": 17, "unit": "mA"}
